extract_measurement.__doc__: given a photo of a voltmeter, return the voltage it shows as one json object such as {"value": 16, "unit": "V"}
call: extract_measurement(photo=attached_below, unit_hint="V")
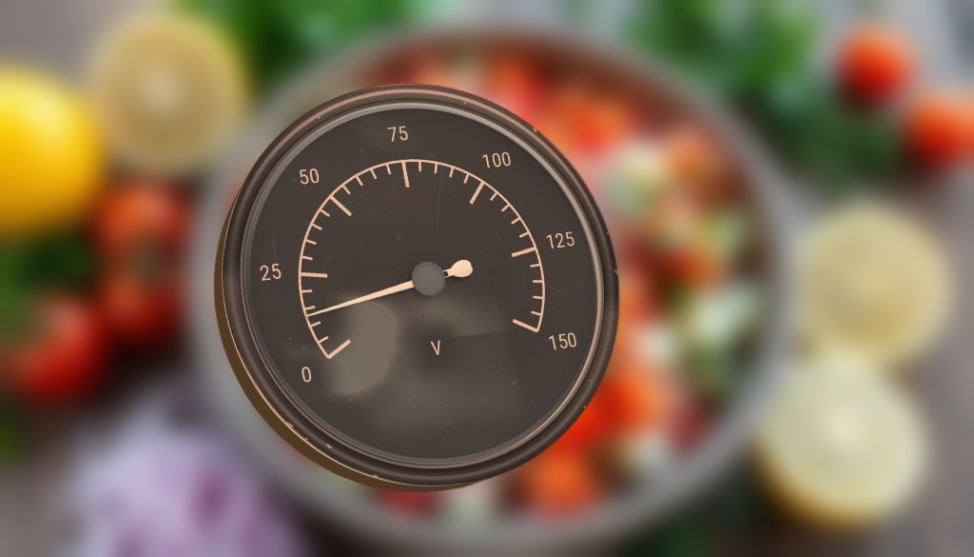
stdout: {"value": 12.5, "unit": "V"}
